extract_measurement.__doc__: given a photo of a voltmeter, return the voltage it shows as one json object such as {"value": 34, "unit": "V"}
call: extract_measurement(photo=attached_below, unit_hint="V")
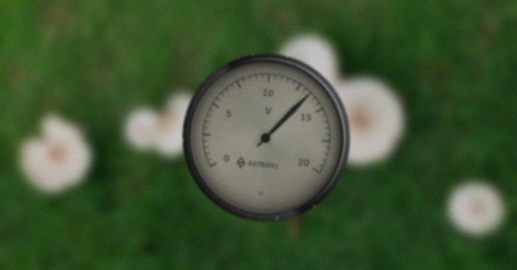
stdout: {"value": 13.5, "unit": "V"}
